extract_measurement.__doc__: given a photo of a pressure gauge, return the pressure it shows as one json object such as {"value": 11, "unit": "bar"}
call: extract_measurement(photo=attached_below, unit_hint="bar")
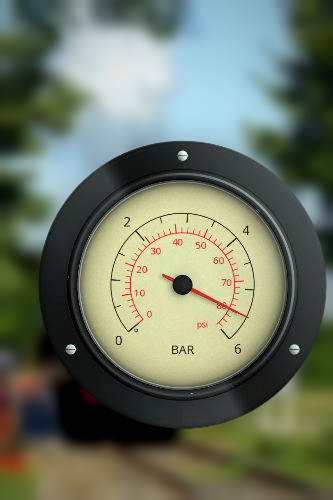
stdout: {"value": 5.5, "unit": "bar"}
